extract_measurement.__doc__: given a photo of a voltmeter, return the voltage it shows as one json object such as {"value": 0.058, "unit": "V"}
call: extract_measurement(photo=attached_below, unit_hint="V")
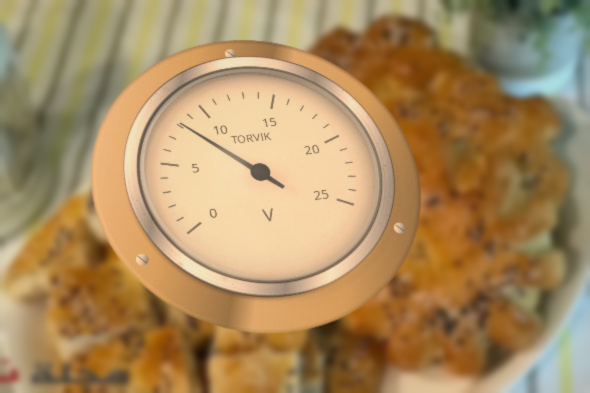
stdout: {"value": 8, "unit": "V"}
